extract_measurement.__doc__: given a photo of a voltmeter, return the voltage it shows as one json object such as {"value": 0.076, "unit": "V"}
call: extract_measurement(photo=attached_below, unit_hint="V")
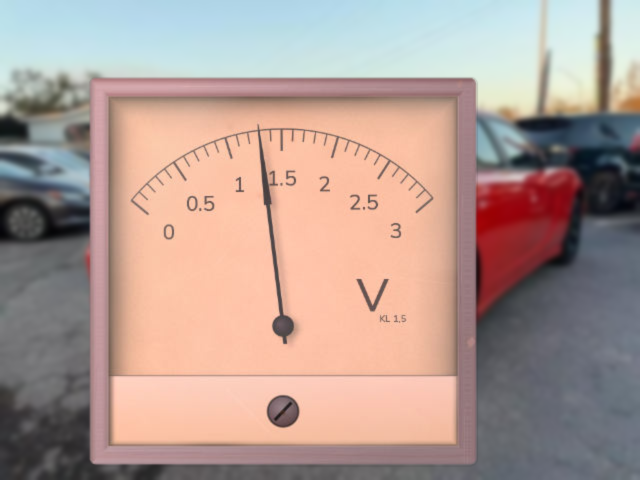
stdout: {"value": 1.3, "unit": "V"}
